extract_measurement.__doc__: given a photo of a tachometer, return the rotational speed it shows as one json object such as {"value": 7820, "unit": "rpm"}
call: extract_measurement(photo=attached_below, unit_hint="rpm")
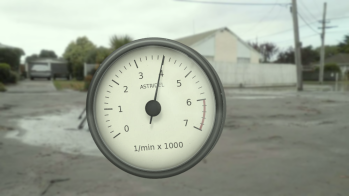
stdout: {"value": 4000, "unit": "rpm"}
